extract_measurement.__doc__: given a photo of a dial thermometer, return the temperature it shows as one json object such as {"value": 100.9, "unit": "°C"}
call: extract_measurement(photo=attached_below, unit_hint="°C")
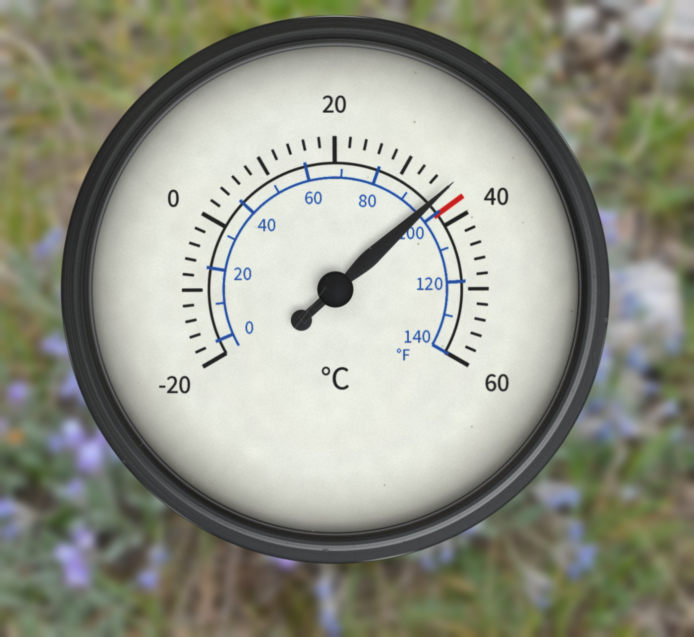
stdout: {"value": 36, "unit": "°C"}
